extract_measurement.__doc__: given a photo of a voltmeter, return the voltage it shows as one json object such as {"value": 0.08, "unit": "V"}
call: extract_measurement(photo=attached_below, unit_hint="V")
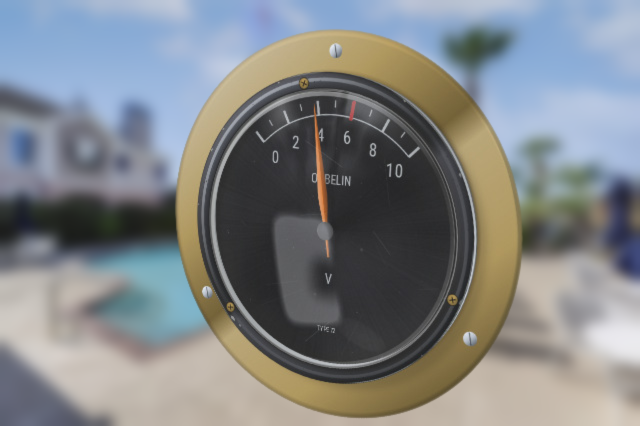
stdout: {"value": 4, "unit": "V"}
